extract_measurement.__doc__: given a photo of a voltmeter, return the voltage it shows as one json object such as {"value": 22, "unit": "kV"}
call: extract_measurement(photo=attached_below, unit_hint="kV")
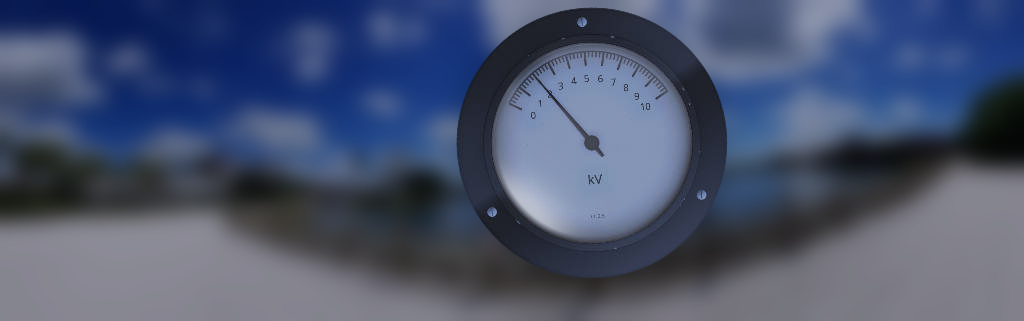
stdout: {"value": 2, "unit": "kV"}
